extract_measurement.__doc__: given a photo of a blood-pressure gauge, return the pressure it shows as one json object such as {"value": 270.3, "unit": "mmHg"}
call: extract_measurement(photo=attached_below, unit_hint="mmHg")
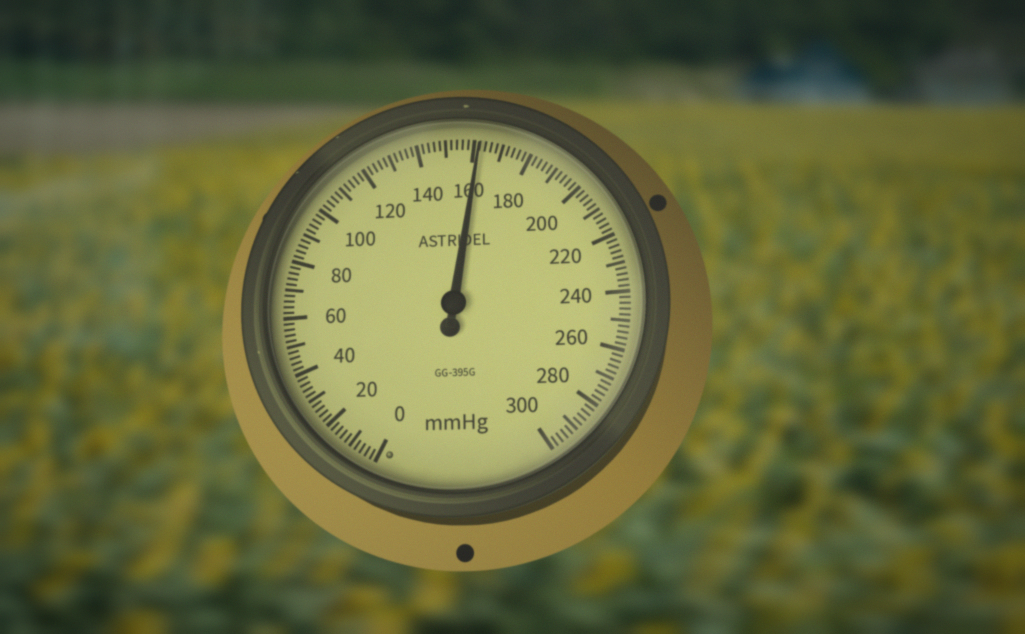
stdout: {"value": 162, "unit": "mmHg"}
